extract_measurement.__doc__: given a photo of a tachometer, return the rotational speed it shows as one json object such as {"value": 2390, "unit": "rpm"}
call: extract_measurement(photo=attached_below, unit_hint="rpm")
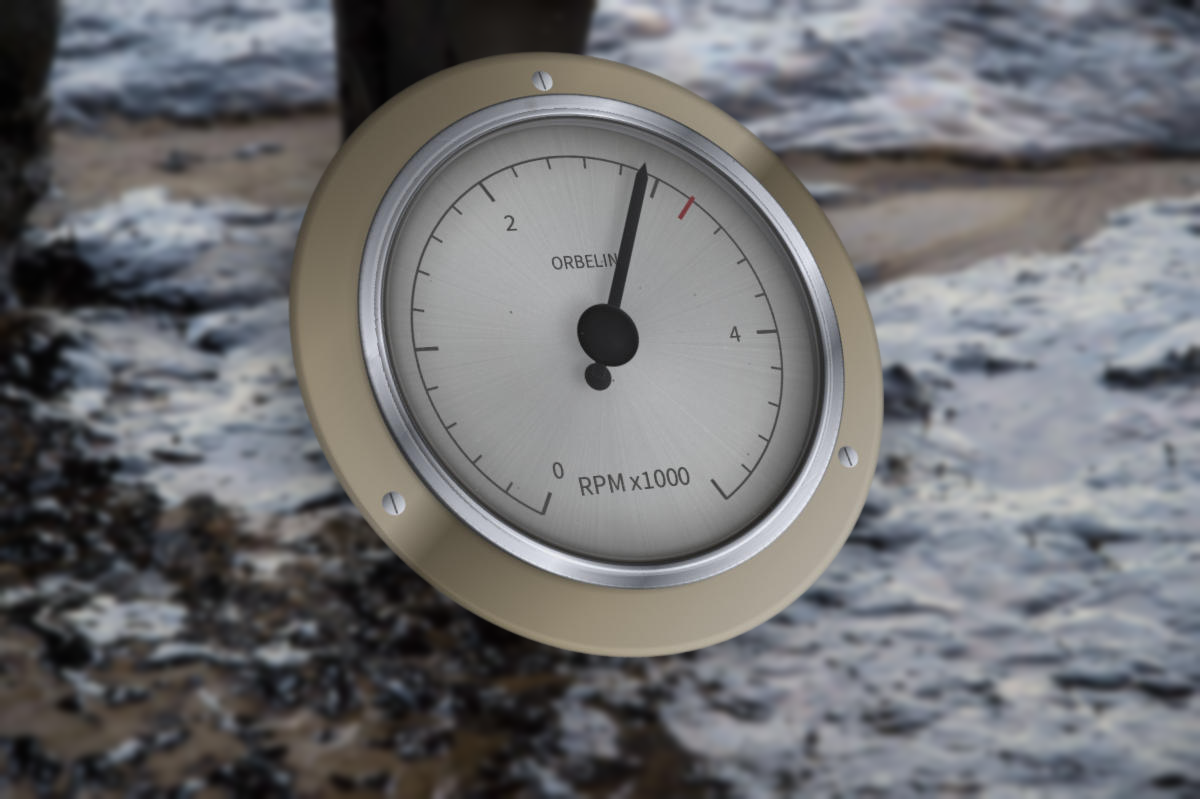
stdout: {"value": 2900, "unit": "rpm"}
